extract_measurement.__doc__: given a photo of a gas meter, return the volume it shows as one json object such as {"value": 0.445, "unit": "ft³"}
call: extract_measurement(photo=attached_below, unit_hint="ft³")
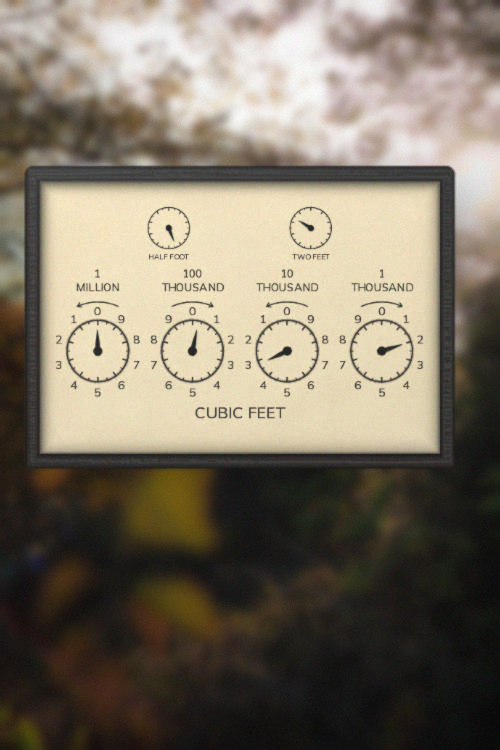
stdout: {"value": 3200, "unit": "ft³"}
